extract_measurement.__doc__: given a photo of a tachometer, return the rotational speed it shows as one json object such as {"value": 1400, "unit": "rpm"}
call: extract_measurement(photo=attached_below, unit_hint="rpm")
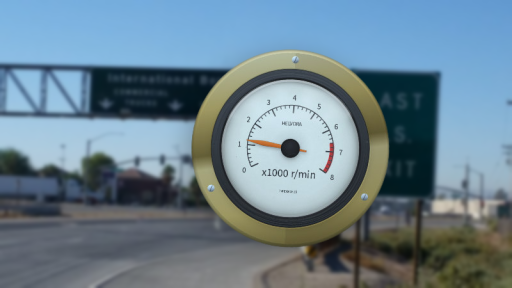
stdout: {"value": 1200, "unit": "rpm"}
